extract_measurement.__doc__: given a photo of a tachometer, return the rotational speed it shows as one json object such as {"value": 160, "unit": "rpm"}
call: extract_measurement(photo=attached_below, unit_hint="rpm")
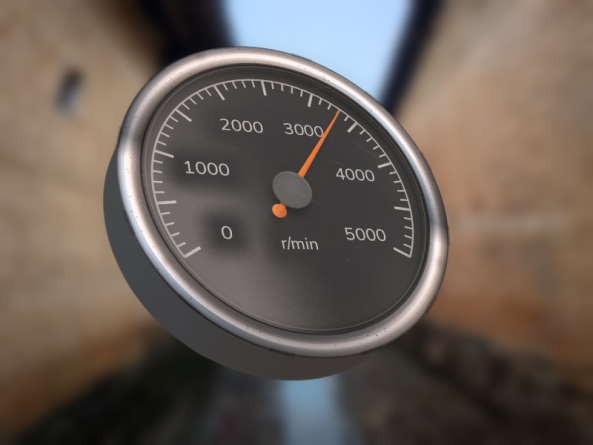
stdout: {"value": 3300, "unit": "rpm"}
